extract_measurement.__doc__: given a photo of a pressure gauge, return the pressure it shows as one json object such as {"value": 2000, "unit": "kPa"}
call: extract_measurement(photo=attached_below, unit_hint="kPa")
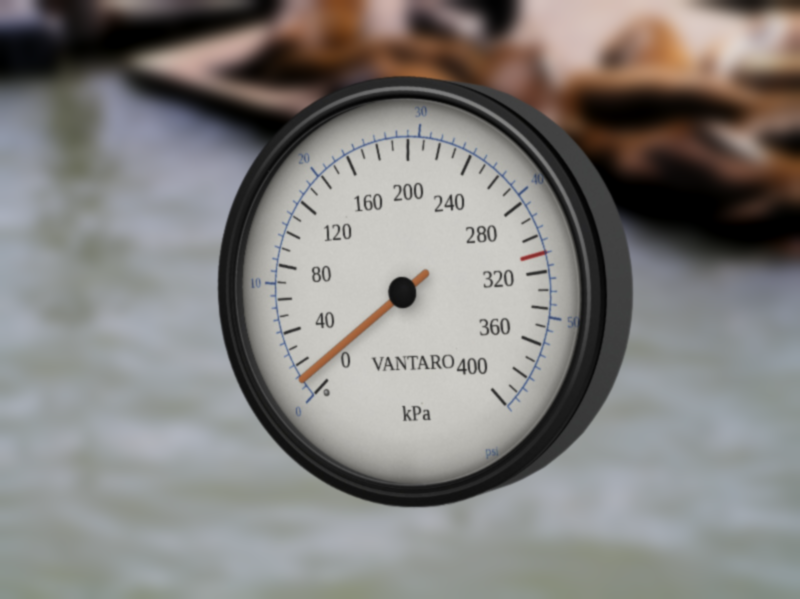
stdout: {"value": 10, "unit": "kPa"}
